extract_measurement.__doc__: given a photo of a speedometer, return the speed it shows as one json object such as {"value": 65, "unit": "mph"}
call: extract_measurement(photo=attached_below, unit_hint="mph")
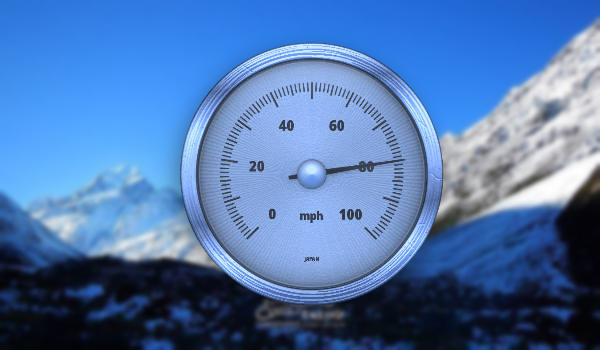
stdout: {"value": 80, "unit": "mph"}
